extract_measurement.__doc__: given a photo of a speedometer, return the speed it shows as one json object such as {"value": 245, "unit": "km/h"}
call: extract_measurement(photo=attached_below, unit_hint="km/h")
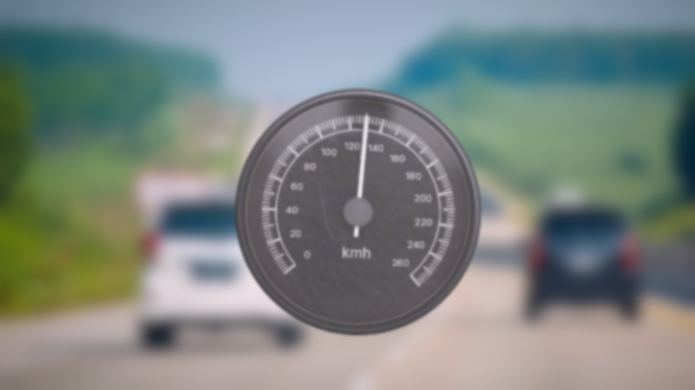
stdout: {"value": 130, "unit": "km/h"}
